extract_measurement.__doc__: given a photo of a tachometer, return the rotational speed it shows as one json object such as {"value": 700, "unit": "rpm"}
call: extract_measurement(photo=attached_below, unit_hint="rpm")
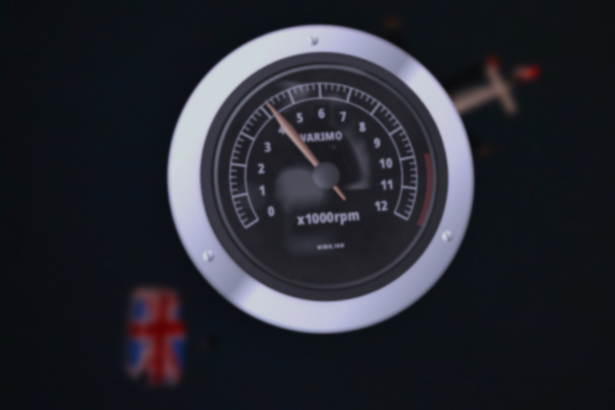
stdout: {"value": 4200, "unit": "rpm"}
